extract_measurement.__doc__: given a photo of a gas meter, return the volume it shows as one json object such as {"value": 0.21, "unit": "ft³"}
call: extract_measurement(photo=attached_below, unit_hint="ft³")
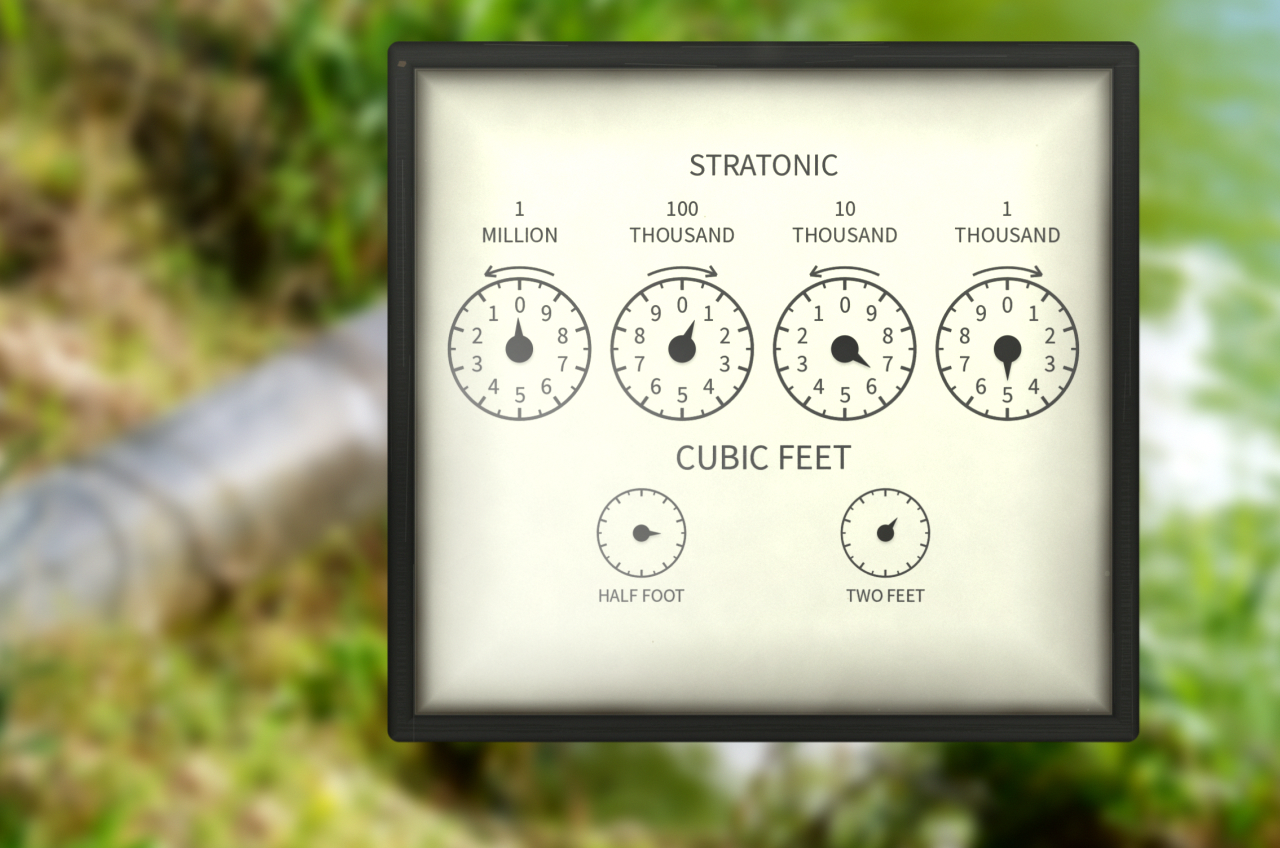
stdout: {"value": 6500, "unit": "ft³"}
